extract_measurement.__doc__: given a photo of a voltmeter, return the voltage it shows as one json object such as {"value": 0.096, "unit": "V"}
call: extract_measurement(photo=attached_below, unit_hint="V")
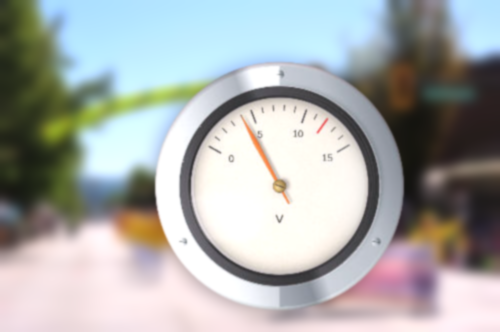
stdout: {"value": 4, "unit": "V"}
